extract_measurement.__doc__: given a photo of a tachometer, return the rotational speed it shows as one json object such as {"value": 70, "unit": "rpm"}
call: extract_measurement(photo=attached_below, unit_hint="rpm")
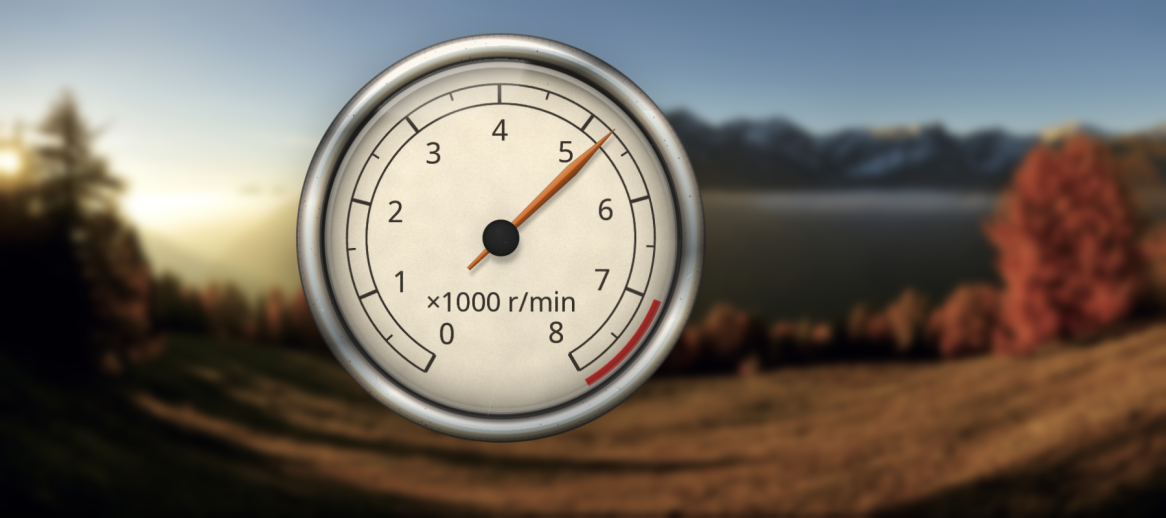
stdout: {"value": 5250, "unit": "rpm"}
